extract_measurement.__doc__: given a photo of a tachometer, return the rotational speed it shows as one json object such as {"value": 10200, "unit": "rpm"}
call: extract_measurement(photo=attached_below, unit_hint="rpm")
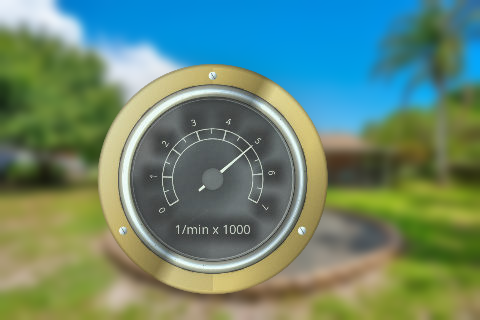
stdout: {"value": 5000, "unit": "rpm"}
